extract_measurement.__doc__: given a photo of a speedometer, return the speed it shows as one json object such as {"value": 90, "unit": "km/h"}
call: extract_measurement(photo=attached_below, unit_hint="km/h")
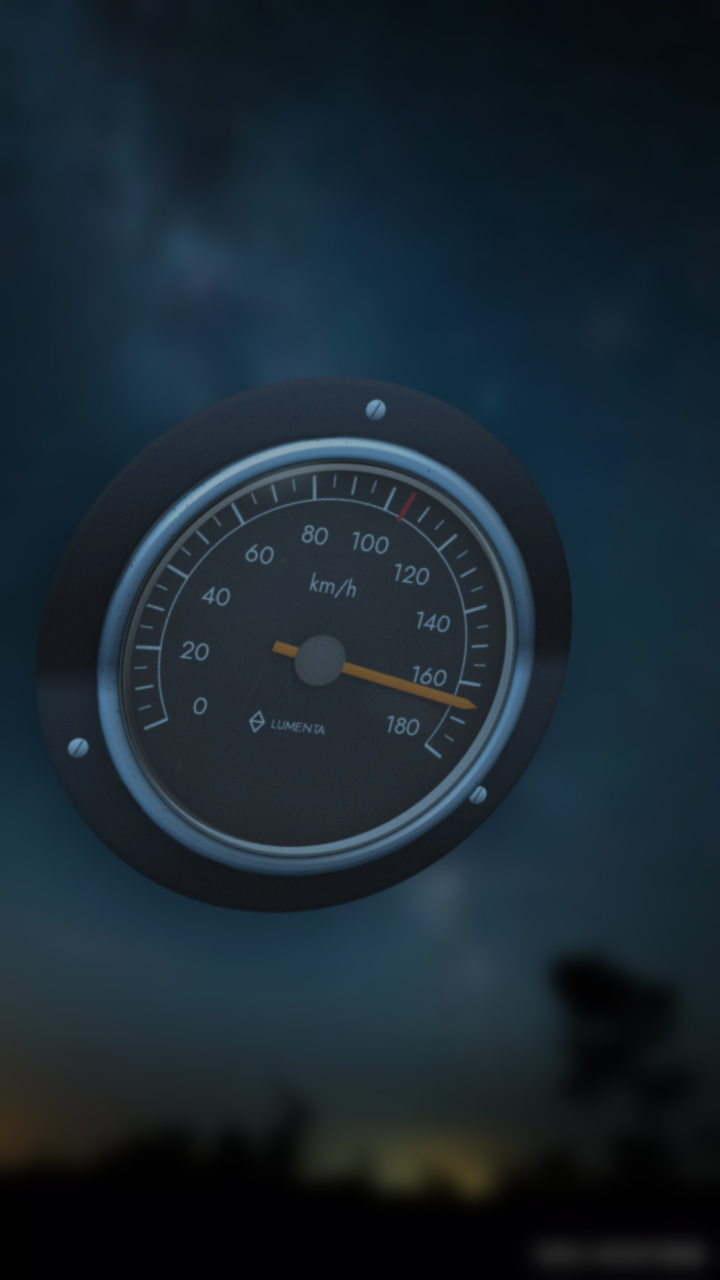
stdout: {"value": 165, "unit": "km/h"}
